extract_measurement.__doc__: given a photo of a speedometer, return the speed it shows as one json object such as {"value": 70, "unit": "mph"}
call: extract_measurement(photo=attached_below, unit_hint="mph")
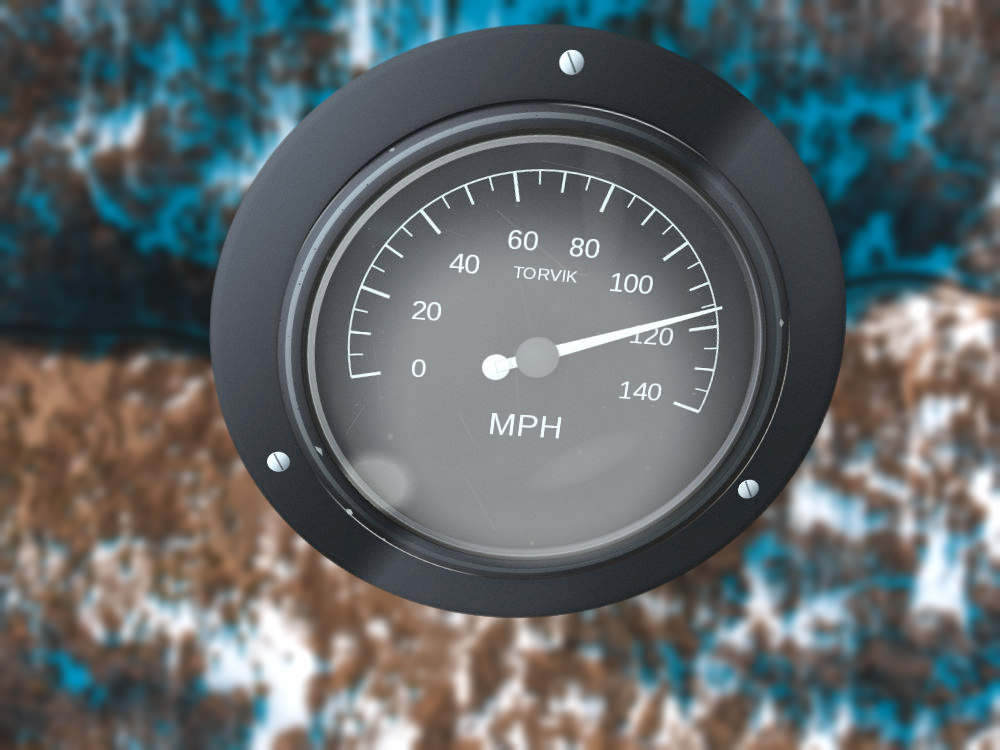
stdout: {"value": 115, "unit": "mph"}
